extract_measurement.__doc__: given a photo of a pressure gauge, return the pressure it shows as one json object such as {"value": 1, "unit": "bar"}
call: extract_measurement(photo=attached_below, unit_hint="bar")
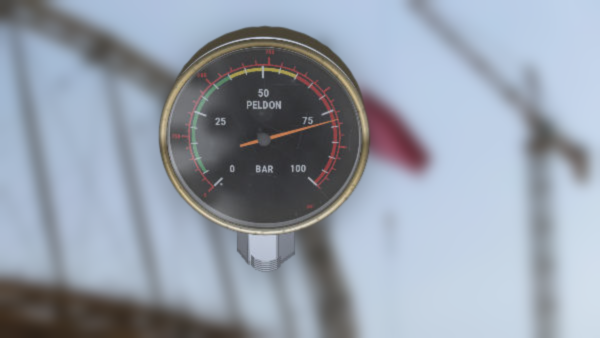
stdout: {"value": 77.5, "unit": "bar"}
